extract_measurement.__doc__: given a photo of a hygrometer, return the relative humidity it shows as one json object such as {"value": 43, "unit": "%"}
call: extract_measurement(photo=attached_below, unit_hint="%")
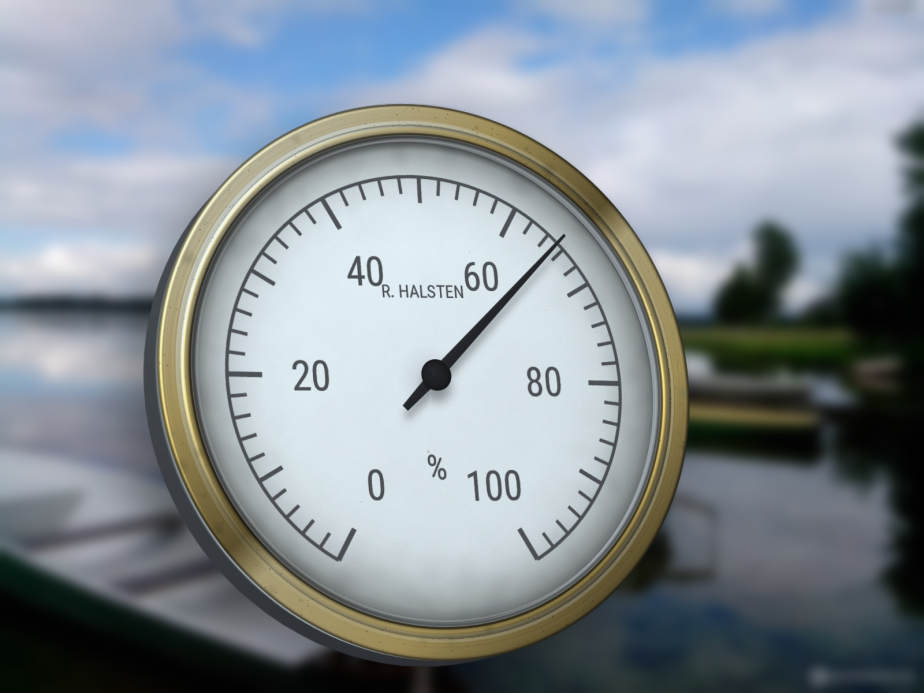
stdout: {"value": 65, "unit": "%"}
